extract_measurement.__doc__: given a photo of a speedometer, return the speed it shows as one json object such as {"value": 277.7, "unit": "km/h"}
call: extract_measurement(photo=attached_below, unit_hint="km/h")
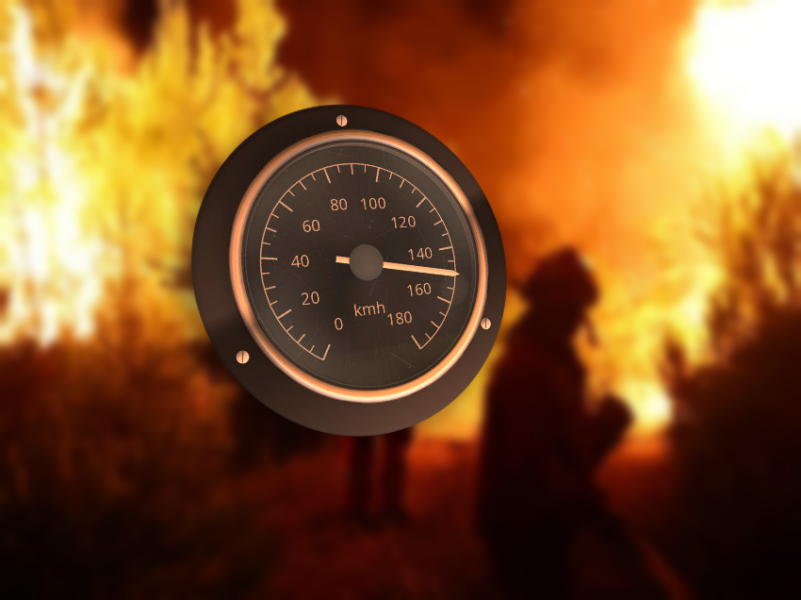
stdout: {"value": 150, "unit": "km/h"}
